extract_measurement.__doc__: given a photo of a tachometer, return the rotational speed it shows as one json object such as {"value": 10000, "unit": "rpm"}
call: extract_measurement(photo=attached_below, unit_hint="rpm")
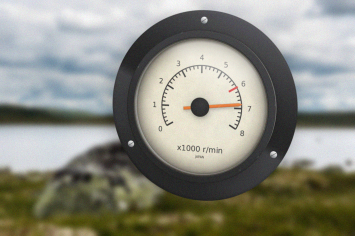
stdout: {"value": 6800, "unit": "rpm"}
